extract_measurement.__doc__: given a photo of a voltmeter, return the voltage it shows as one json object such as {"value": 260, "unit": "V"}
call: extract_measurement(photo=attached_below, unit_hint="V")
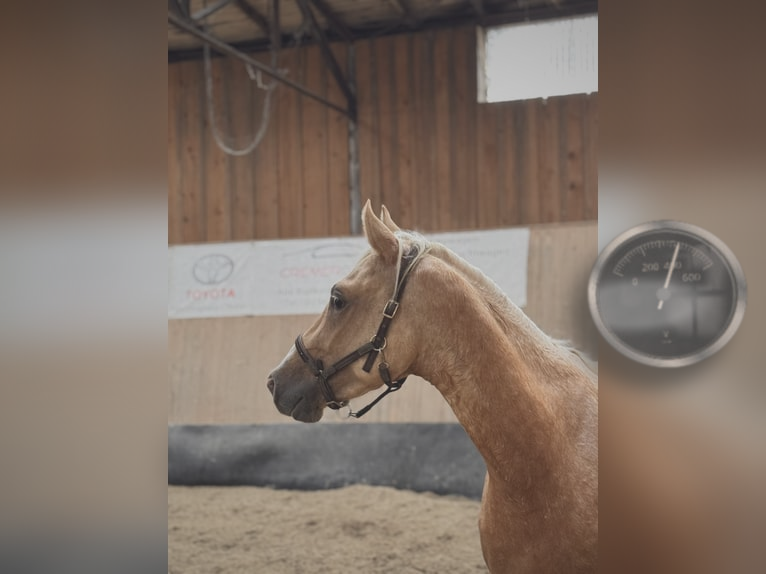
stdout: {"value": 400, "unit": "V"}
